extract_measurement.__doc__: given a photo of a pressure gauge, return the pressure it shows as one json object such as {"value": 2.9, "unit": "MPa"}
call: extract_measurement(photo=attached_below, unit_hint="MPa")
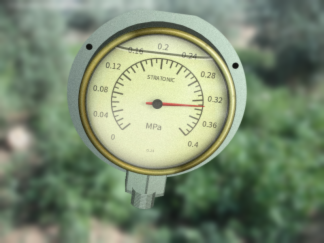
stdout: {"value": 0.33, "unit": "MPa"}
